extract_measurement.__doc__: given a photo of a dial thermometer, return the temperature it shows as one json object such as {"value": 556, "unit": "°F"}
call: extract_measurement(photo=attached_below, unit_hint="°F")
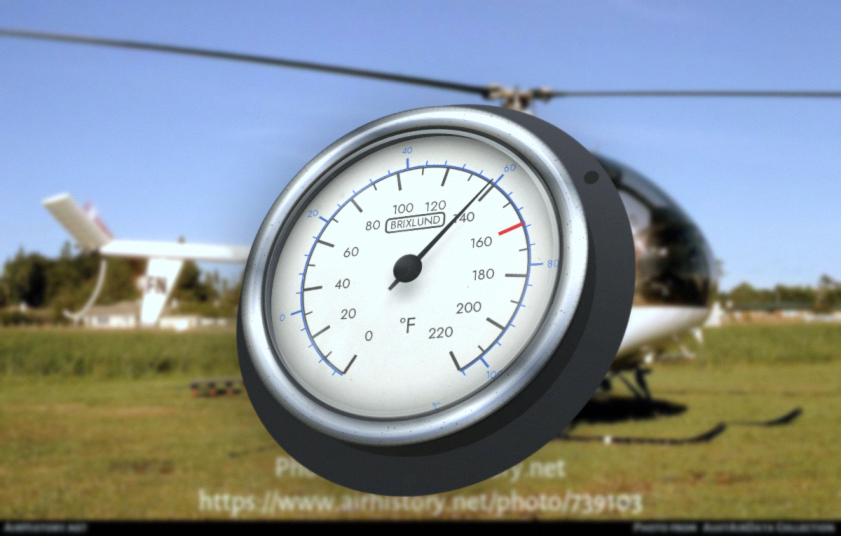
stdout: {"value": 140, "unit": "°F"}
